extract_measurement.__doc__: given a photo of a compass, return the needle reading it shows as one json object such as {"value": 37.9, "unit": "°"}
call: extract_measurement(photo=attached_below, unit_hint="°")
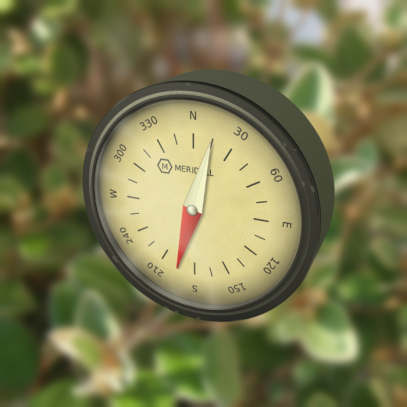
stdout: {"value": 195, "unit": "°"}
